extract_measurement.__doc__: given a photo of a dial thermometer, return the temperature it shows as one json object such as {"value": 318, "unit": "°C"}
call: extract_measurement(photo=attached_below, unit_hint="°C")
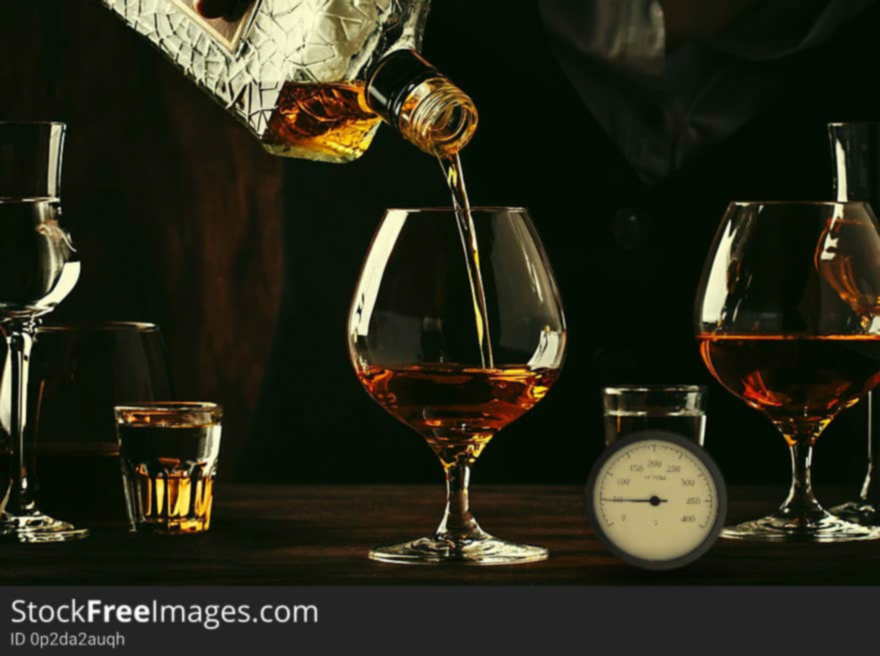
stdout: {"value": 50, "unit": "°C"}
